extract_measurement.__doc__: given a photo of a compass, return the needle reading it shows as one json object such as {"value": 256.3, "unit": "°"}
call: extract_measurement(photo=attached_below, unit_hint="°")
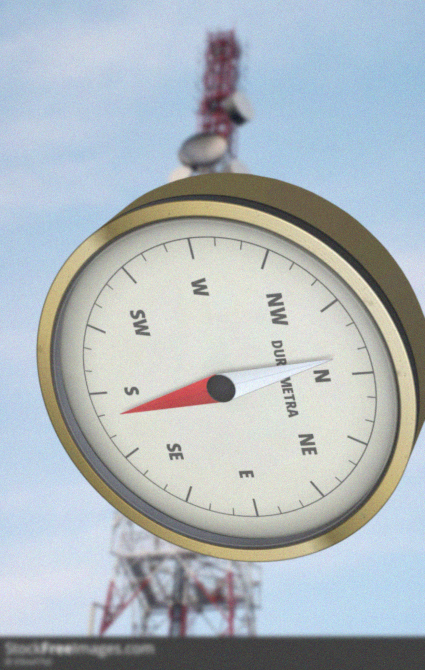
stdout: {"value": 170, "unit": "°"}
